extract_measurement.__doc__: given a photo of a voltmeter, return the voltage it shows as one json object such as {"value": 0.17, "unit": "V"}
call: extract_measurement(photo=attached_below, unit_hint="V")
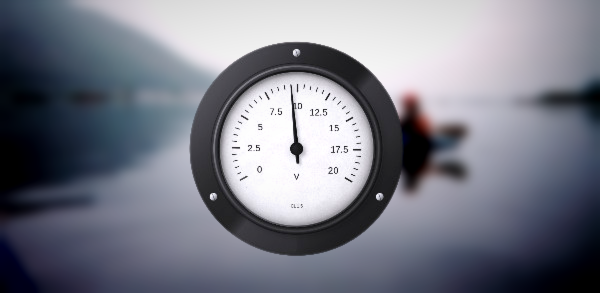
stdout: {"value": 9.5, "unit": "V"}
